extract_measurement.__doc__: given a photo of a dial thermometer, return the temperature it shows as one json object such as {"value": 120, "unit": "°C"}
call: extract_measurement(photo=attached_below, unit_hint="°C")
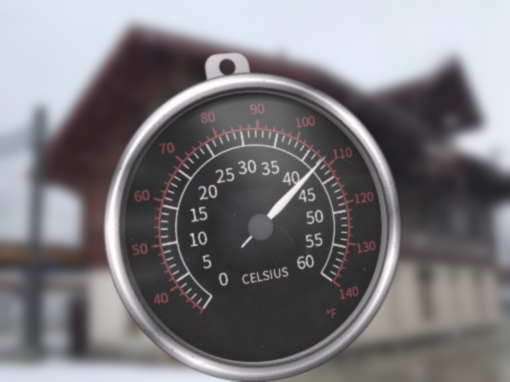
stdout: {"value": 42, "unit": "°C"}
